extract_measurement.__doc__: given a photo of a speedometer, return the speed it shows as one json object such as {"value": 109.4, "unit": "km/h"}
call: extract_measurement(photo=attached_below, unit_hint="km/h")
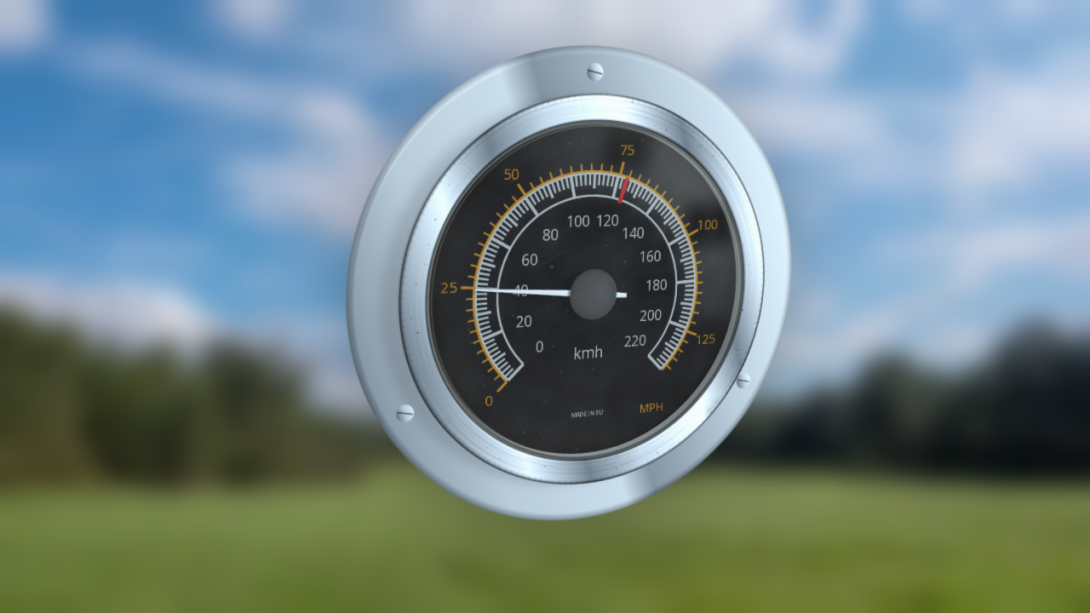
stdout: {"value": 40, "unit": "km/h"}
